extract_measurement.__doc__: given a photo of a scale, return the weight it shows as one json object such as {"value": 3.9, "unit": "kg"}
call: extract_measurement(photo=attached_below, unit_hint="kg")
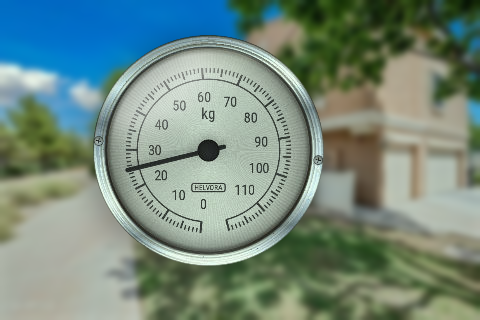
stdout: {"value": 25, "unit": "kg"}
